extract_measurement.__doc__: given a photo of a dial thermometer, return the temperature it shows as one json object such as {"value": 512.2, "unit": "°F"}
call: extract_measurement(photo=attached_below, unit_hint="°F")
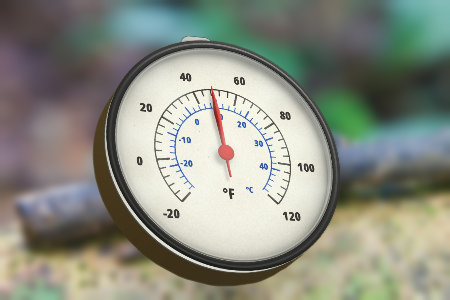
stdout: {"value": 48, "unit": "°F"}
